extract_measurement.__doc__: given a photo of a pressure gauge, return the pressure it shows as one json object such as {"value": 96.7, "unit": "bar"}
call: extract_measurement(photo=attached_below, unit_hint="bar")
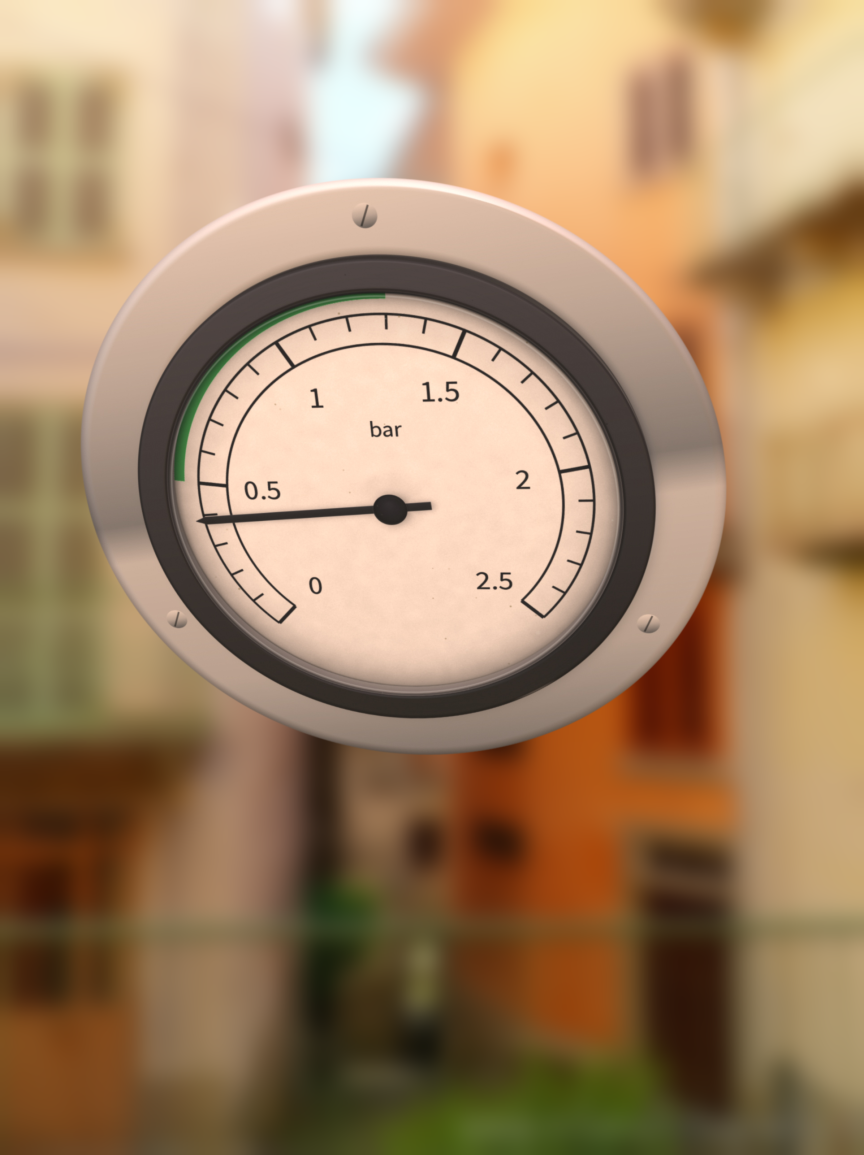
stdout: {"value": 0.4, "unit": "bar"}
